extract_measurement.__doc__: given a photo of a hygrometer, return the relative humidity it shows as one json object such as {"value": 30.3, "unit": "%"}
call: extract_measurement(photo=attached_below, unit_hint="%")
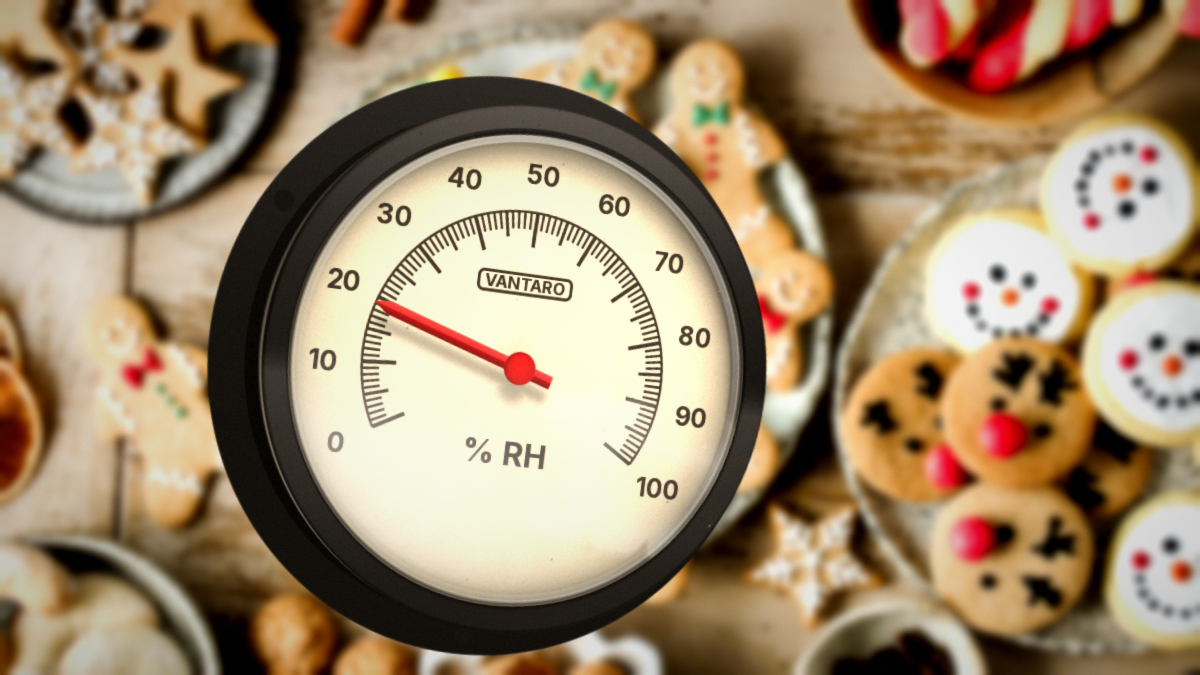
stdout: {"value": 19, "unit": "%"}
